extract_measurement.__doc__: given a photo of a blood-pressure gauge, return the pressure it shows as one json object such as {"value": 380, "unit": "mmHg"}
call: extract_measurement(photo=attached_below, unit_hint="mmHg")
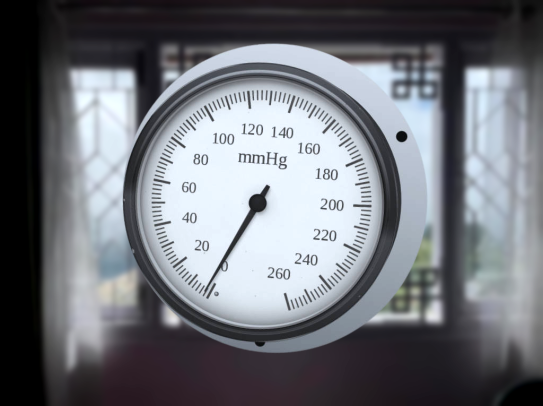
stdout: {"value": 2, "unit": "mmHg"}
